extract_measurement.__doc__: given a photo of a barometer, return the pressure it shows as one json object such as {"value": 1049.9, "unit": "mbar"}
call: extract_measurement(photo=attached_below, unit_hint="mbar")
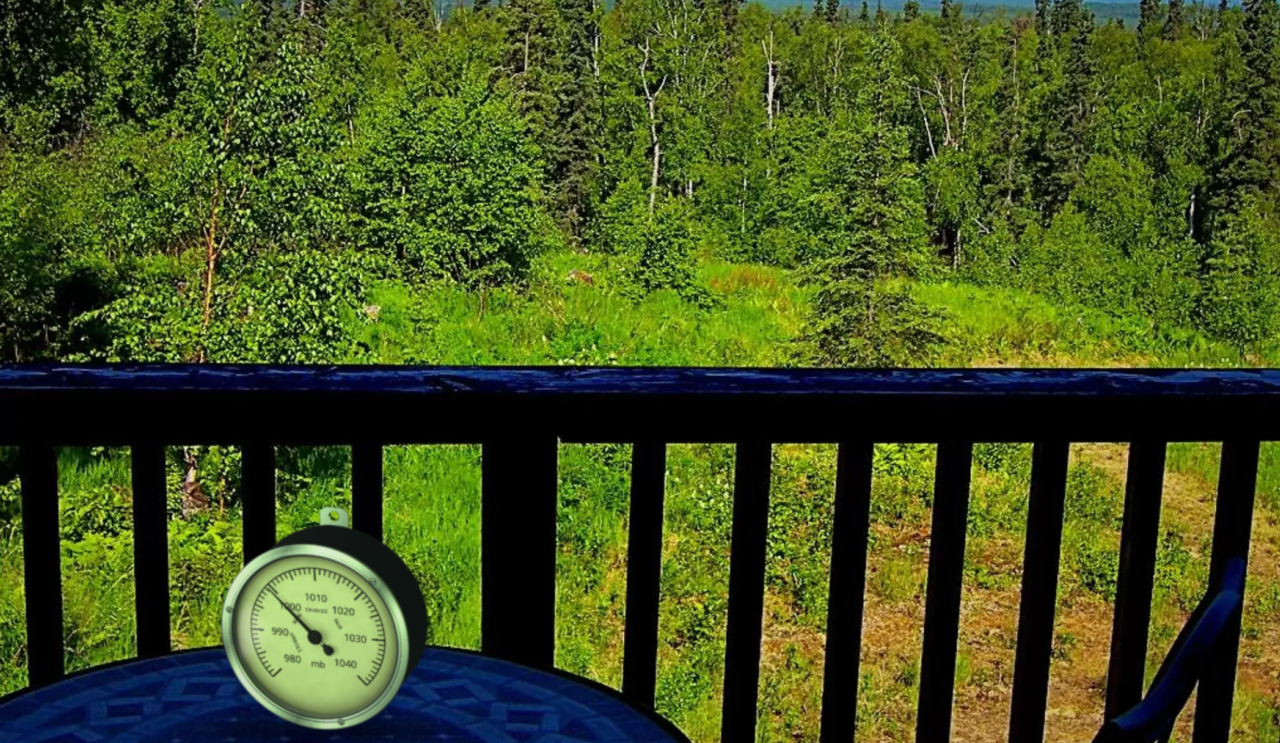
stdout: {"value": 1000, "unit": "mbar"}
